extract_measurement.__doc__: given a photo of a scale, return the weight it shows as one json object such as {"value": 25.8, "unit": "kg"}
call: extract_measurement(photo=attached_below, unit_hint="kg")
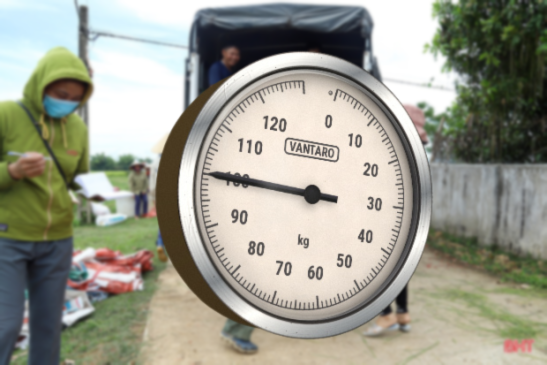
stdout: {"value": 100, "unit": "kg"}
